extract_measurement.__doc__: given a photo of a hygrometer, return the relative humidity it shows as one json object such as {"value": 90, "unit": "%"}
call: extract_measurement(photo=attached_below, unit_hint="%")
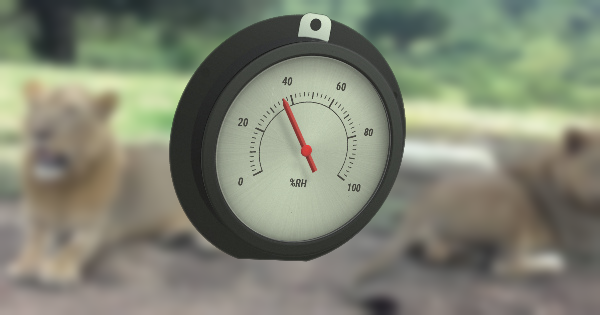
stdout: {"value": 36, "unit": "%"}
